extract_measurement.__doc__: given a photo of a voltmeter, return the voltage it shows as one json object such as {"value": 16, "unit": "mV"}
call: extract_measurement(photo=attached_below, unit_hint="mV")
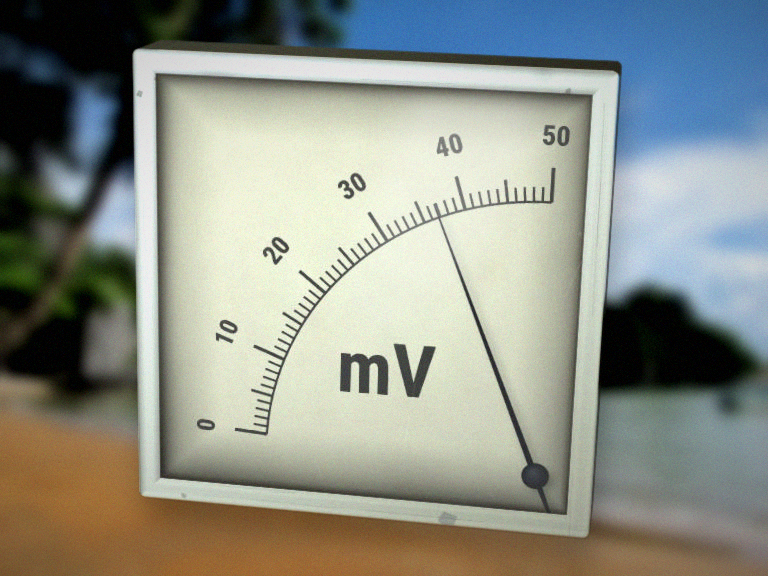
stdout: {"value": 37, "unit": "mV"}
